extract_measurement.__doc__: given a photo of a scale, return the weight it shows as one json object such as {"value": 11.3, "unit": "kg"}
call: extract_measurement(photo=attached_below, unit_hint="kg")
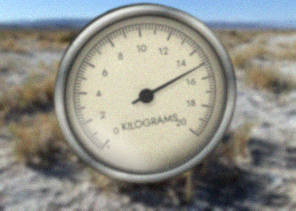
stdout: {"value": 15, "unit": "kg"}
